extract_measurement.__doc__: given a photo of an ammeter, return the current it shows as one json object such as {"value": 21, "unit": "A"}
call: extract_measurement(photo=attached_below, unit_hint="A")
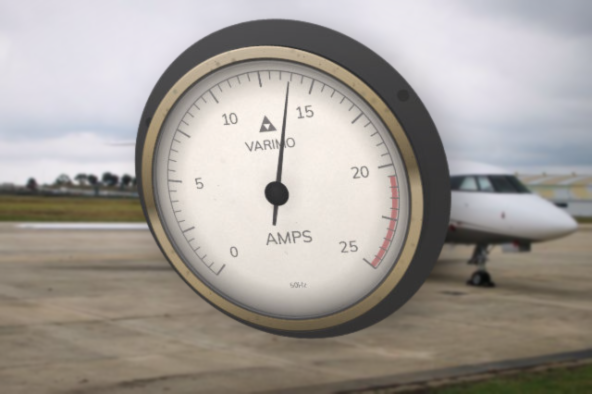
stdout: {"value": 14, "unit": "A"}
